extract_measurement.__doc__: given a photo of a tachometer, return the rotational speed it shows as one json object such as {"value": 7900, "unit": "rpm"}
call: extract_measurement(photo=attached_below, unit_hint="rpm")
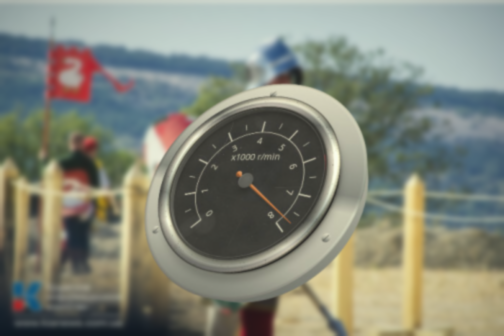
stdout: {"value": 7750, "unit": "rpm"}
